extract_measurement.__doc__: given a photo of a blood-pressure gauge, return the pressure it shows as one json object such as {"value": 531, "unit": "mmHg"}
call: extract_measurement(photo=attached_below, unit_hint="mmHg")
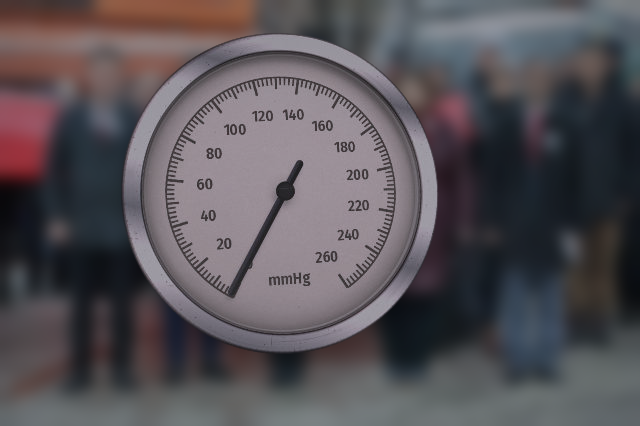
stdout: {"value": 2, "unit": "mmHg"}
